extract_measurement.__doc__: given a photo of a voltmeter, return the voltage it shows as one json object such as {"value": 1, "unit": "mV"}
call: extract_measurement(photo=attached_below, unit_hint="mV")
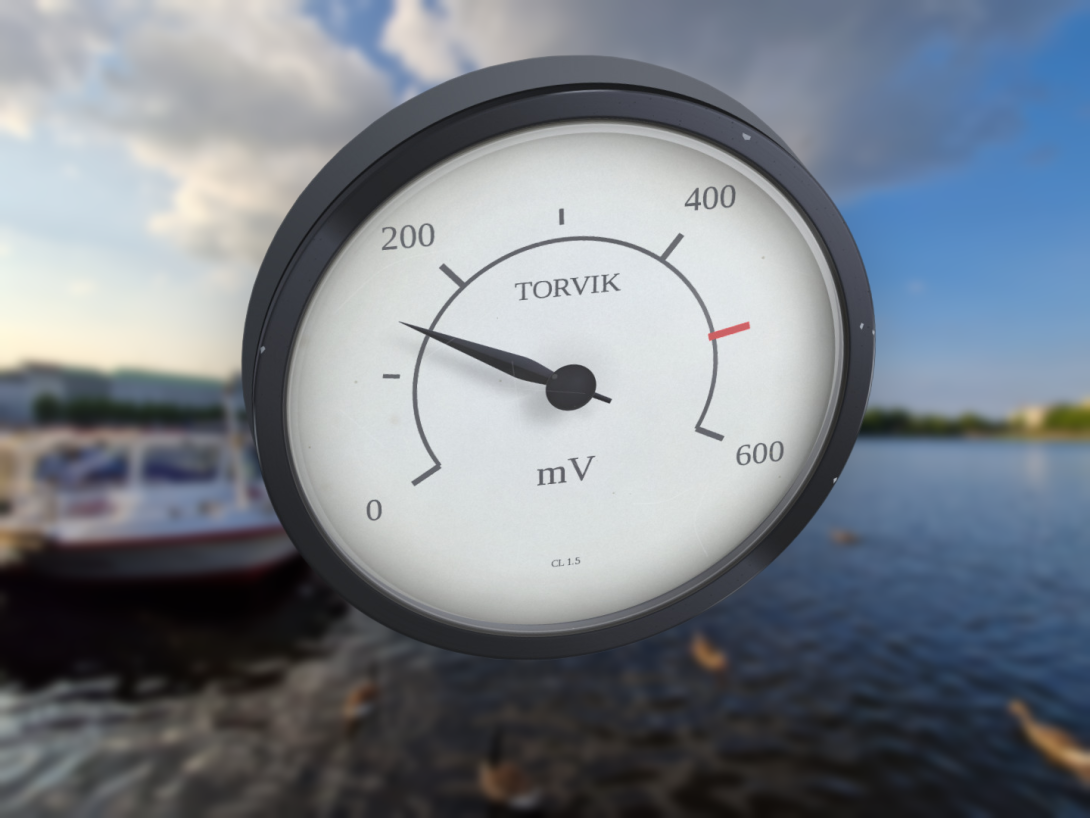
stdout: {"value": 150, "unit": "mV"}
